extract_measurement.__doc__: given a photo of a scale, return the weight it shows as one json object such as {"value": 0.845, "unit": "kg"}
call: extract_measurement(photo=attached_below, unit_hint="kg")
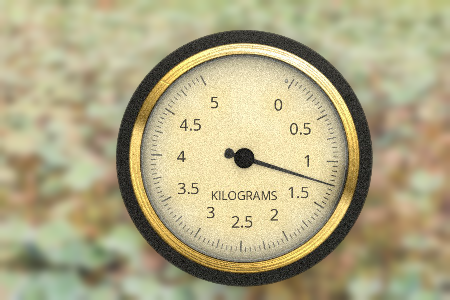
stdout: {"value": 1.25, "unit": "kg"}
